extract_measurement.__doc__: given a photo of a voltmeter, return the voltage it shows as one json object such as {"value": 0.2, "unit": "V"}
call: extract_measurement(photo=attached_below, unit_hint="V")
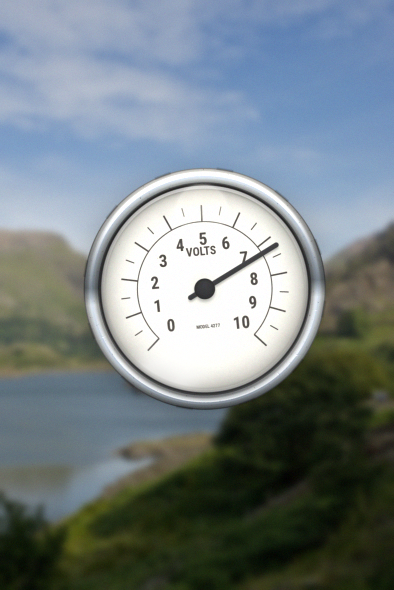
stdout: {"value": 7.25, "unit": "V"}
